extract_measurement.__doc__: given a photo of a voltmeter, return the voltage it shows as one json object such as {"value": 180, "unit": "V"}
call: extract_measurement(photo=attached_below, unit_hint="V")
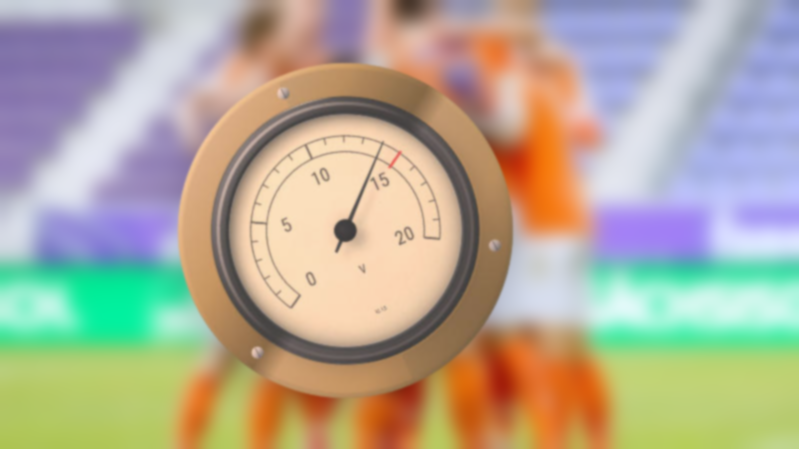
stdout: {"value": 14, "unit": "V"}
